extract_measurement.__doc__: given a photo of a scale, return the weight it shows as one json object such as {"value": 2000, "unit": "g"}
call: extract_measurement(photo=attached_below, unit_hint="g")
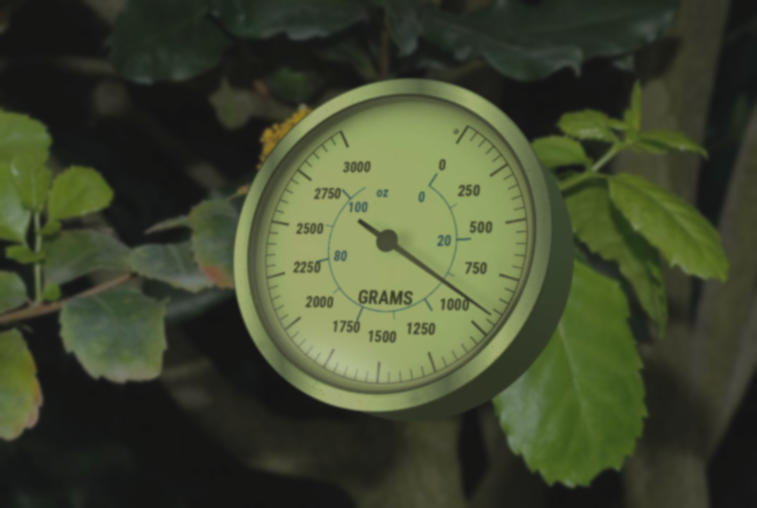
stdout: {"value": 925, "unit": "g"}
